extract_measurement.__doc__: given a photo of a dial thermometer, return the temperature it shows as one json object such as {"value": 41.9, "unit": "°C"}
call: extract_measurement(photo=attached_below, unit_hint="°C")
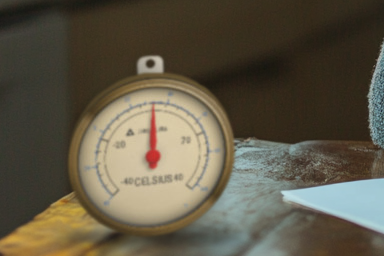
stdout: {"value": 0, "unit": "°C"}
